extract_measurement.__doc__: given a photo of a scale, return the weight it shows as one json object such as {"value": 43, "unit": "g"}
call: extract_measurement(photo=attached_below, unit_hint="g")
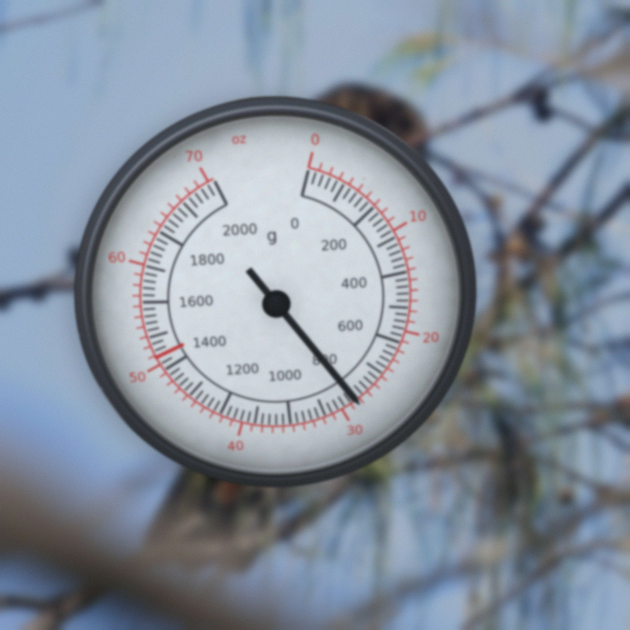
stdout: {"value": 800, "unit": "g"}
